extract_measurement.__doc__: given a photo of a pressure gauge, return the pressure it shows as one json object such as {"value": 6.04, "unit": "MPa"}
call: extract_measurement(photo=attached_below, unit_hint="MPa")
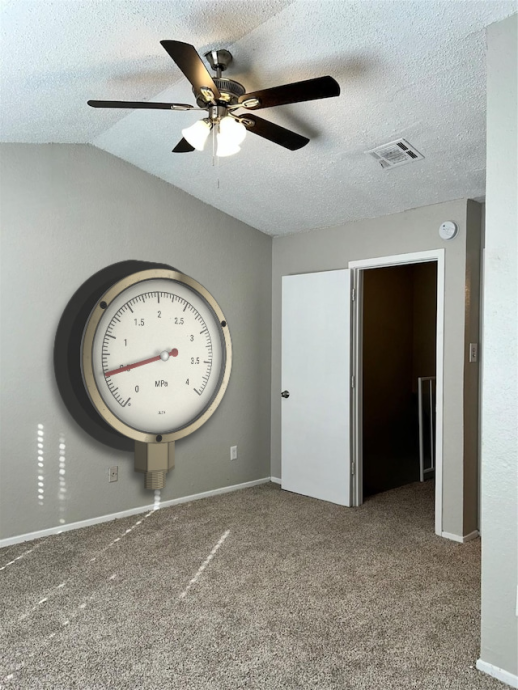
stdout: {"value": 0.5, "unit": "MPa"}
